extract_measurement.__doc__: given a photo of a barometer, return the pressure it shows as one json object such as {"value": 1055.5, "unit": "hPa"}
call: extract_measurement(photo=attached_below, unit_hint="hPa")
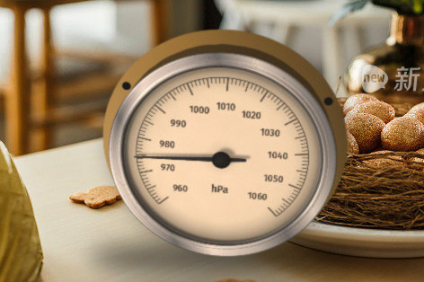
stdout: {"value": 975, "unit": "hPa"}
